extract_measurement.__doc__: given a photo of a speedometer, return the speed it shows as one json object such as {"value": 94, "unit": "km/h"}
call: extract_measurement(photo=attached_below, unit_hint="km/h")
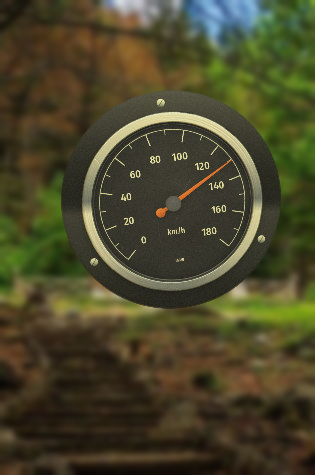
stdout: {"value": 130, "unit": "km/h"}
